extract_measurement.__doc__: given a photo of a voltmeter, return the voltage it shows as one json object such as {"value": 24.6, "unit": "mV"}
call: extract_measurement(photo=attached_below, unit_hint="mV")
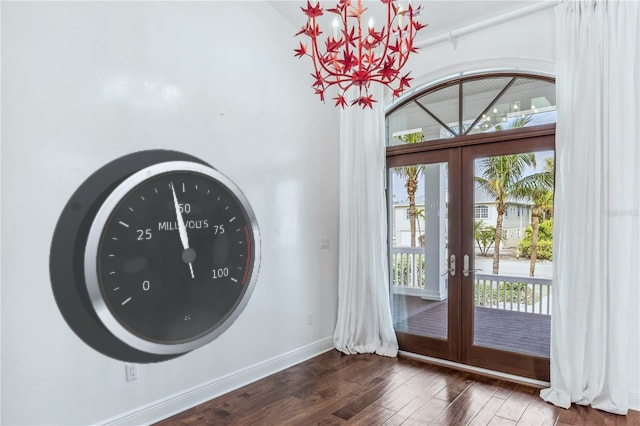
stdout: {"value": 45, "unit": "mV"}
